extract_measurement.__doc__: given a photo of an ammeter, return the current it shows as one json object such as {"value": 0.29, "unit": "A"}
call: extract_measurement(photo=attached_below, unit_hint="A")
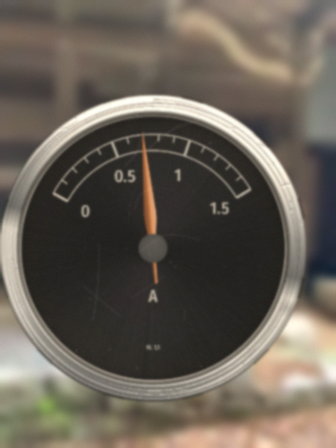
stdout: {"value": 0.7, "unit": "A"}
